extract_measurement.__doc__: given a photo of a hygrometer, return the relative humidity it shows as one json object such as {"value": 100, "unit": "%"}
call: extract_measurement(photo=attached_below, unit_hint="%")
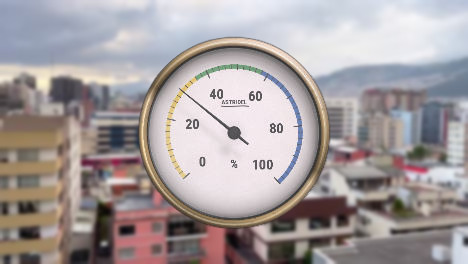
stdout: {"value": 30, "unit": "%"}
